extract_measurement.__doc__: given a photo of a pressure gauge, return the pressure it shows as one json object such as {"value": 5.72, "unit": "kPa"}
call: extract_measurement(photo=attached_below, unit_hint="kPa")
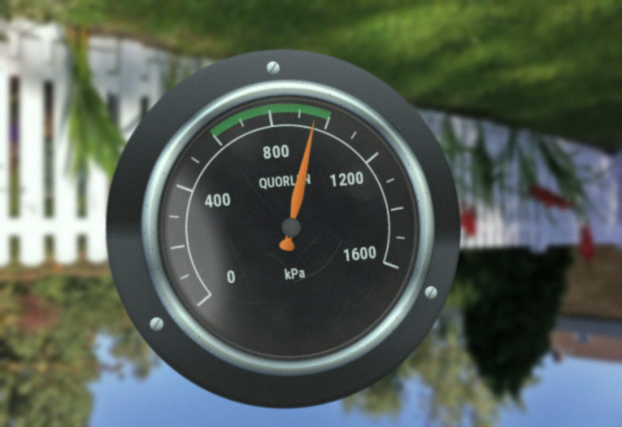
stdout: {"value": 950, "unit": "kPa"}
